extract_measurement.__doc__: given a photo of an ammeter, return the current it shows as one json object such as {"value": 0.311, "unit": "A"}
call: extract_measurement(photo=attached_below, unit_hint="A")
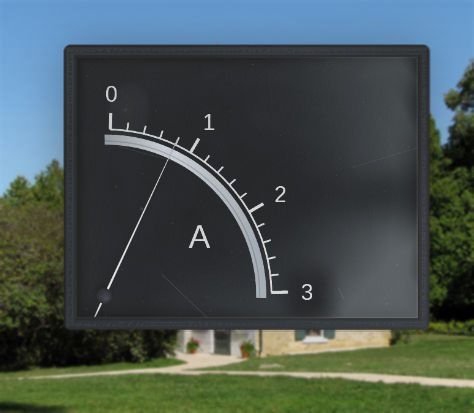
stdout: {"value": 0.8, "unit": "A"}
